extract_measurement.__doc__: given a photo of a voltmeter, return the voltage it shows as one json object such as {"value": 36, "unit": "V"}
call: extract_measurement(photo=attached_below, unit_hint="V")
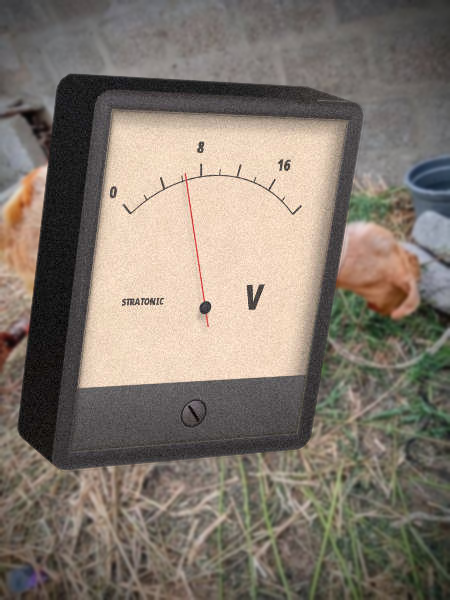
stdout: {"value": 6, "unit": "V"}
